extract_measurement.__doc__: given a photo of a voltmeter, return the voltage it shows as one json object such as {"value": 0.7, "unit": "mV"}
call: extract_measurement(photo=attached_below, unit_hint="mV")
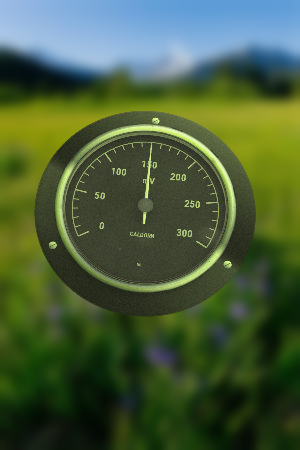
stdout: {"value": 150, "unit": "mV"}
